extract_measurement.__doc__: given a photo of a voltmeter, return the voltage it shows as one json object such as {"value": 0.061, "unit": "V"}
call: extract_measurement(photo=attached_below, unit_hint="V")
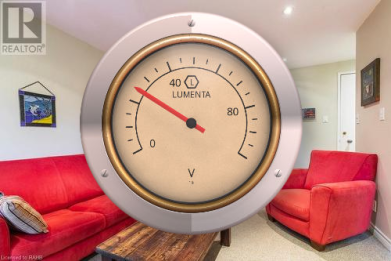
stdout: {"value": 25, "unit": "V"}
